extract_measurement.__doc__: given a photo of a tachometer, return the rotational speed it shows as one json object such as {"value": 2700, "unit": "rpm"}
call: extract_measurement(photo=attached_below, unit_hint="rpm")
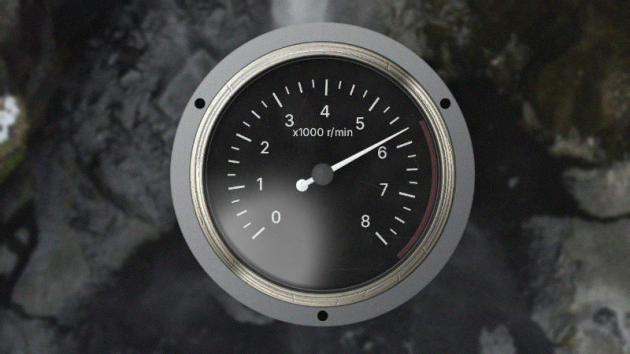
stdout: {"value": 5750, "unit": "rpm"}
